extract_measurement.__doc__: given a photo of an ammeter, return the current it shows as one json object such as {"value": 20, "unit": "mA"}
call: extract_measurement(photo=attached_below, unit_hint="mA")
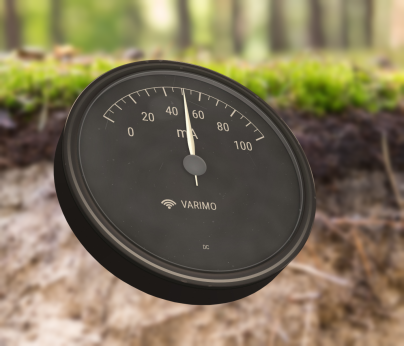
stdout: {"value": 50, "unit": "mA"}
